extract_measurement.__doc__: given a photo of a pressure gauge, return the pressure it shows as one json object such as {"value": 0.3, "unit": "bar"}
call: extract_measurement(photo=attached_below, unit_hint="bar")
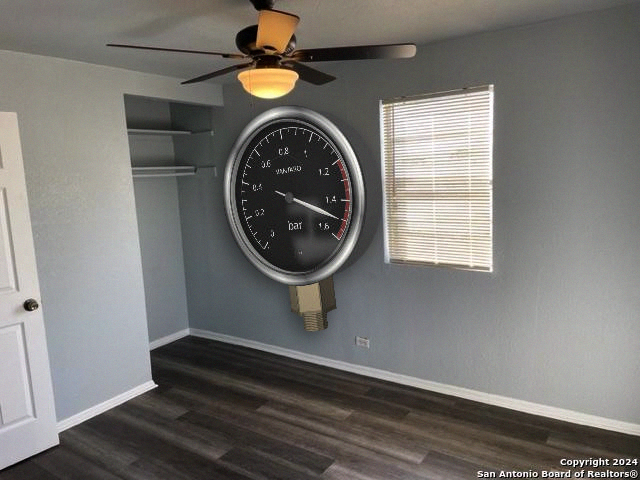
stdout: {"value": 1.5, "unit": "bar"}
